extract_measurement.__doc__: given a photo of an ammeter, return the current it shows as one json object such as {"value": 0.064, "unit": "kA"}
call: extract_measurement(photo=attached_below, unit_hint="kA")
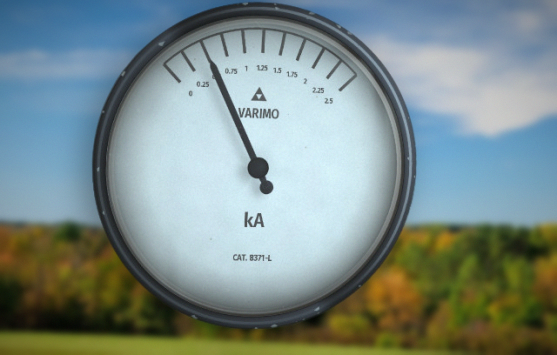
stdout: {"value": 0.5, "unit": "kA"}
